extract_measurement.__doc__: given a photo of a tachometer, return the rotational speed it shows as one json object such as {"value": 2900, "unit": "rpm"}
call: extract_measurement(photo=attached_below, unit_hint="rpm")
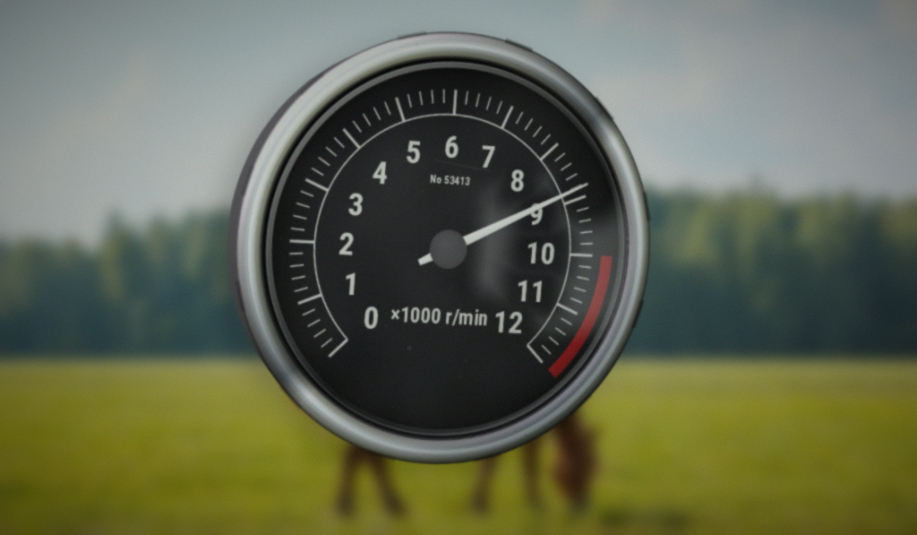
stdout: {"value": 8800, "unit": "rpm"}
